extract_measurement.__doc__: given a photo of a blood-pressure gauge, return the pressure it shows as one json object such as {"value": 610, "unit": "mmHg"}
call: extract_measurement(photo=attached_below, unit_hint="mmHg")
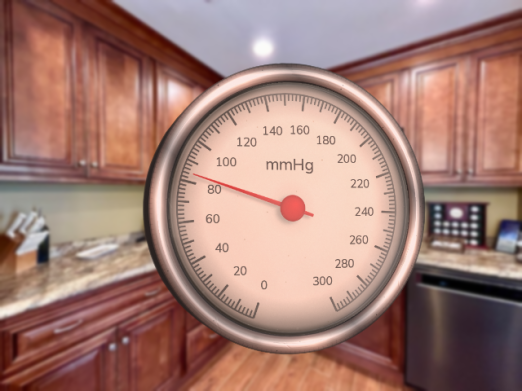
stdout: {"value": 84, "unit": "mmHg"}
